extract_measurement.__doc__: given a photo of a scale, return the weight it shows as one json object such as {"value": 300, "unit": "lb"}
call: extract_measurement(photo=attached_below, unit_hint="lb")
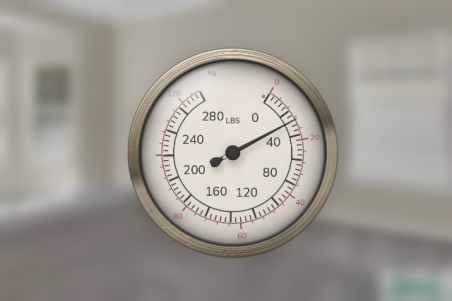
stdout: {"value": 28, "unit": "lb"}
